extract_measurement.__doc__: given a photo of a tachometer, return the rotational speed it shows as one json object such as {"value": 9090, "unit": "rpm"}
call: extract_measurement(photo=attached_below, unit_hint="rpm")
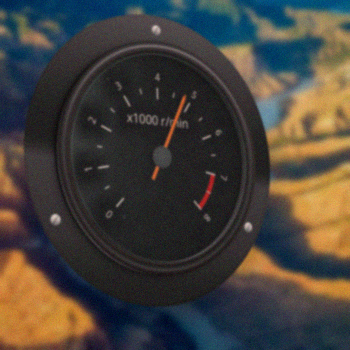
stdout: {"value": 4750, "unit": "rpm"}
